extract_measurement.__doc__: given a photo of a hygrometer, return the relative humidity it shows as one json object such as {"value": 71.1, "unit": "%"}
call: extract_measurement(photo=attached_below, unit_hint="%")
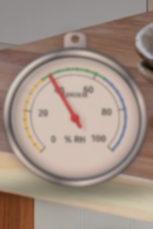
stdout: {"value": 40, "unit": "%"}
